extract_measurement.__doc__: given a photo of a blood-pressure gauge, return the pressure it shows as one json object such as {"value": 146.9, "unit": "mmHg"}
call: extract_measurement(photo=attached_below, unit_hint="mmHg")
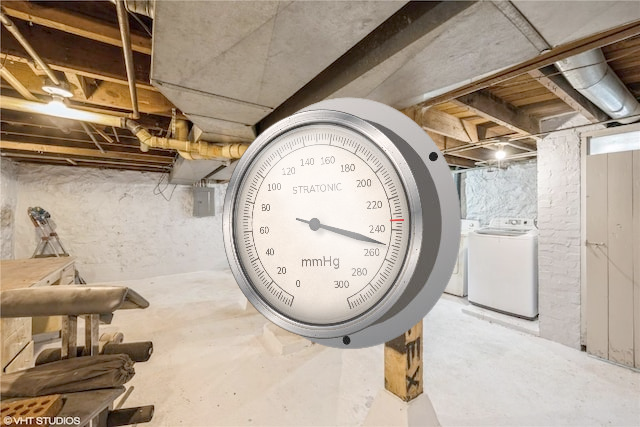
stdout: {"value": 250, "unit": "mmHg"}
